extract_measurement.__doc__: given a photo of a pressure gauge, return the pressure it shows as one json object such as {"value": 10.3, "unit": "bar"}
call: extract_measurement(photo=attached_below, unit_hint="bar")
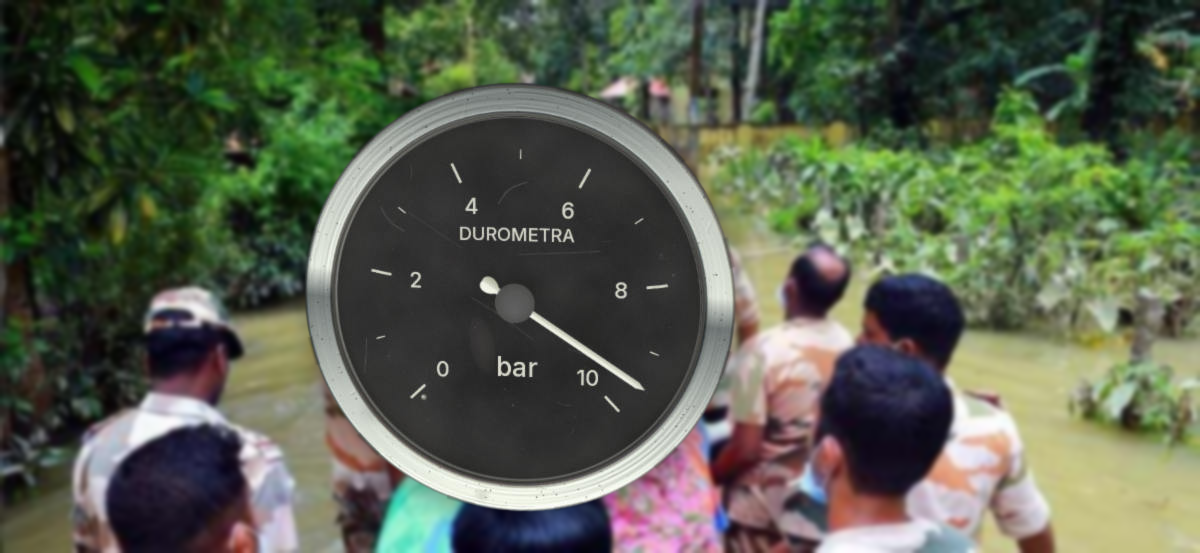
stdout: {"value": 9.5, "unit": "bar"}
